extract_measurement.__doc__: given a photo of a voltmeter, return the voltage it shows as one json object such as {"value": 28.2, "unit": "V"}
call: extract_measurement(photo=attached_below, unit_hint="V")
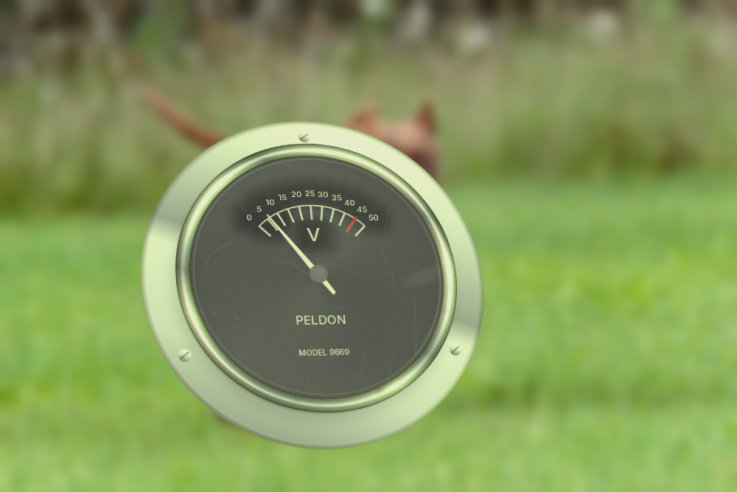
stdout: {"value": 5, "unit": "V"}
